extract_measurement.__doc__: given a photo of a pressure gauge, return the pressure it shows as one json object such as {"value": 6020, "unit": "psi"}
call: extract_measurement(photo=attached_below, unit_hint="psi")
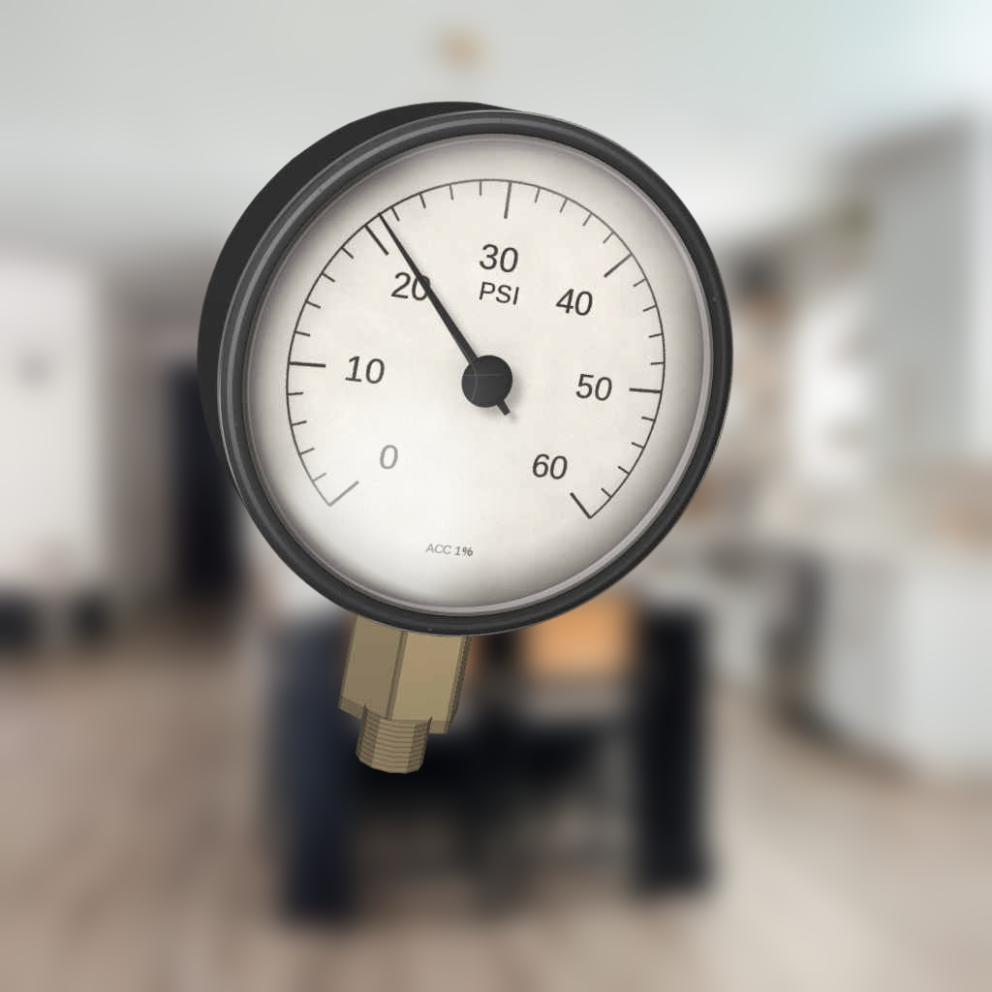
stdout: {"value": 21, "unit": "psi"}
